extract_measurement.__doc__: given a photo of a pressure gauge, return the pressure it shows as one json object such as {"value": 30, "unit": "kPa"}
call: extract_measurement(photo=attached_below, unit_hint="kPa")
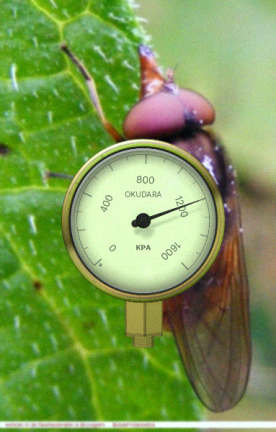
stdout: {"value": 1200, "unit": "kPa"}
